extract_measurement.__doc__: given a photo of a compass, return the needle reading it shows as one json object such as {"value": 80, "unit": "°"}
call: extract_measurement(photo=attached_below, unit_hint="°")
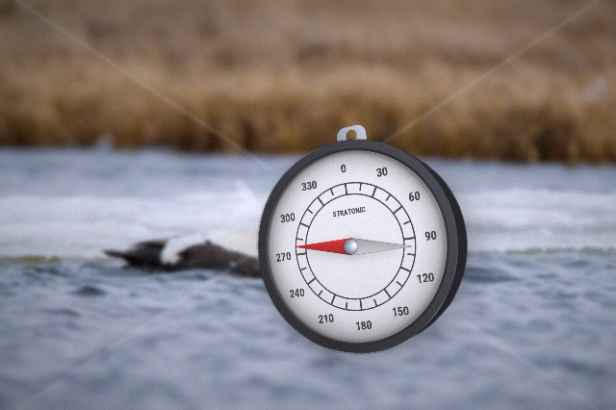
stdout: {"value": 277.5, "unit": "°"}
